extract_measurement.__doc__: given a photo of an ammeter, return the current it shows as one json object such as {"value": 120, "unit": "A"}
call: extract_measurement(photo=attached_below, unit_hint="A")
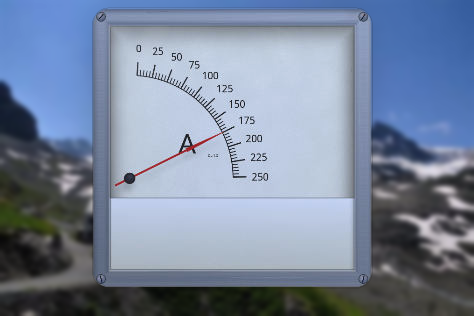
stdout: {"value": 175, "unit": "A"}
